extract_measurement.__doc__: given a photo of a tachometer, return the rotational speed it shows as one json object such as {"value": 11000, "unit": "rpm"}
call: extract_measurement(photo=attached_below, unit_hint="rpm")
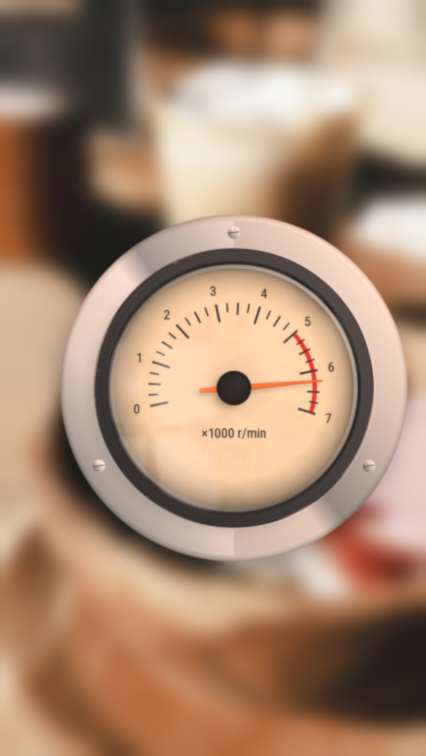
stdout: {"value": 6250, "unit": "rpm"}
